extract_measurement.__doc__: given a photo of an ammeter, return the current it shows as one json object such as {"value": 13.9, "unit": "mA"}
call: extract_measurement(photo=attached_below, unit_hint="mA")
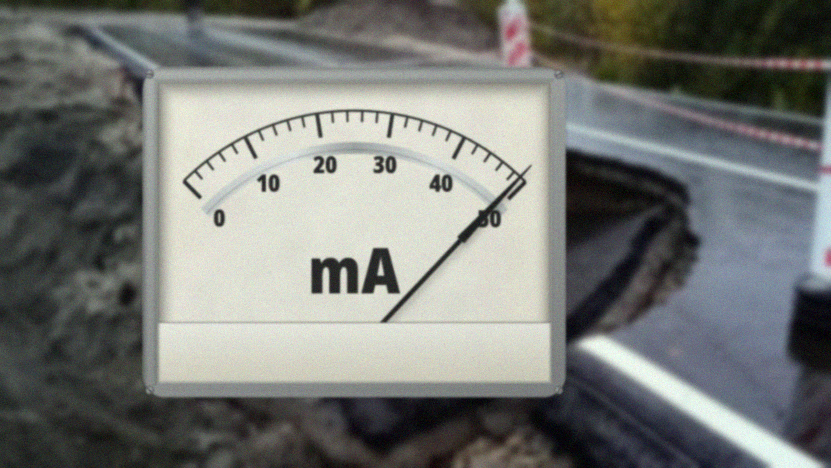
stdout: {"value": 49, "unit": "mA"}
